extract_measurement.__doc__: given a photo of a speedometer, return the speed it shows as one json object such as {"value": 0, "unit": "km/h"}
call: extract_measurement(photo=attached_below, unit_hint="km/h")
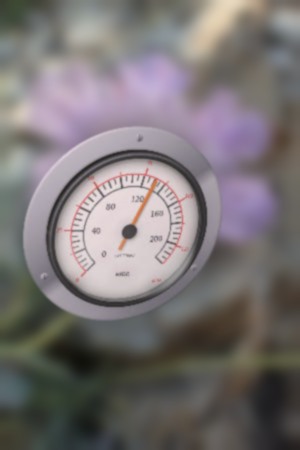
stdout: {"value": 130, "unit": "km/h"}
